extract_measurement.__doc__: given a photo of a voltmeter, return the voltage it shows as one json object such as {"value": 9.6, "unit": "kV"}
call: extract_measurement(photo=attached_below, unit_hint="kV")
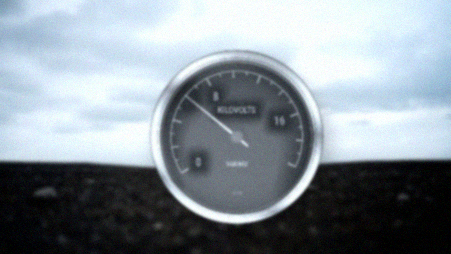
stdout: {"value": 6, "unit": "kV"}
